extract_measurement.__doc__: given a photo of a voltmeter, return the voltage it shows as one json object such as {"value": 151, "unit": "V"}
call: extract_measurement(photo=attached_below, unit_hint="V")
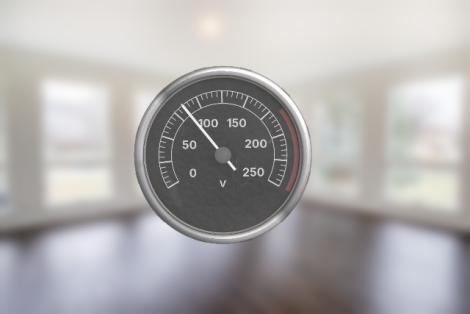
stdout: {"value": 85, "unit": "V"}
